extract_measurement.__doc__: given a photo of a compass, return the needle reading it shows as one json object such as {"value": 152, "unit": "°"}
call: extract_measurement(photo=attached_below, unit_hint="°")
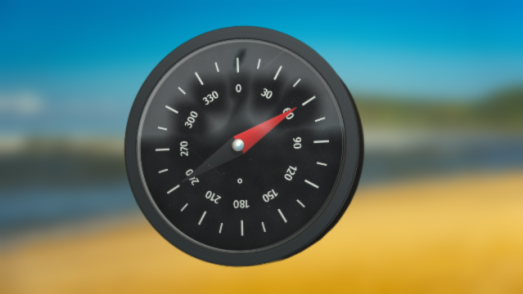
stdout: {"value": 60, "unit": "°"}
